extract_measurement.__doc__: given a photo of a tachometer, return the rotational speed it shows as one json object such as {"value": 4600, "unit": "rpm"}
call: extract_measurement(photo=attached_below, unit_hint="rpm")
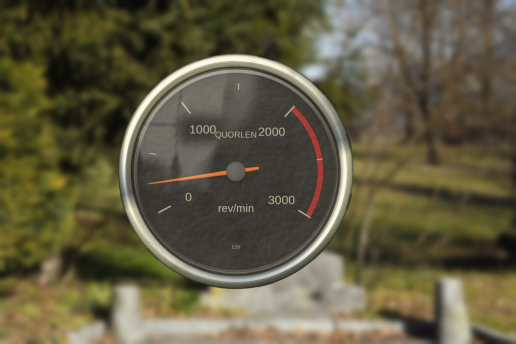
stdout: {"value": 250, "unit": "rpm"}
